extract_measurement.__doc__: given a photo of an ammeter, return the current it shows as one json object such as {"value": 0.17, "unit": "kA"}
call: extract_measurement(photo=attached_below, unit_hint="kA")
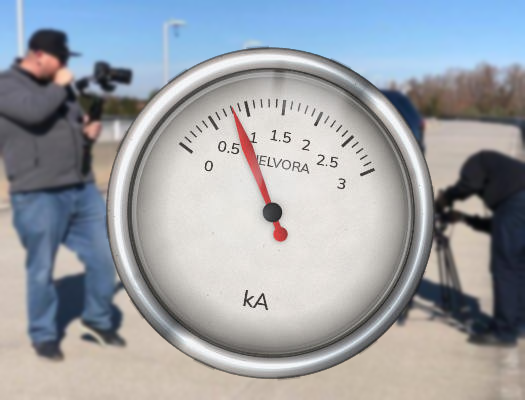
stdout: {"value": 0.8, "unit": "kA"}
